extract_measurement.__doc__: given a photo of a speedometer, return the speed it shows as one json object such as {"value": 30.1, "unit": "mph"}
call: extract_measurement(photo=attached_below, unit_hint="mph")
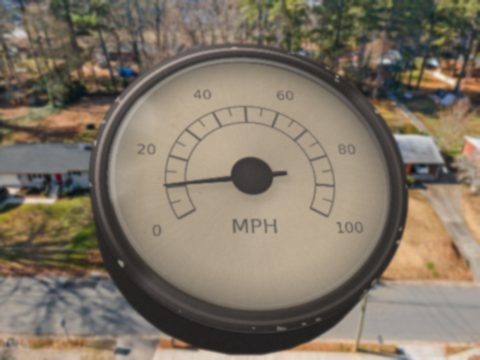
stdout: {"value": 10, "unit": "mph"}
